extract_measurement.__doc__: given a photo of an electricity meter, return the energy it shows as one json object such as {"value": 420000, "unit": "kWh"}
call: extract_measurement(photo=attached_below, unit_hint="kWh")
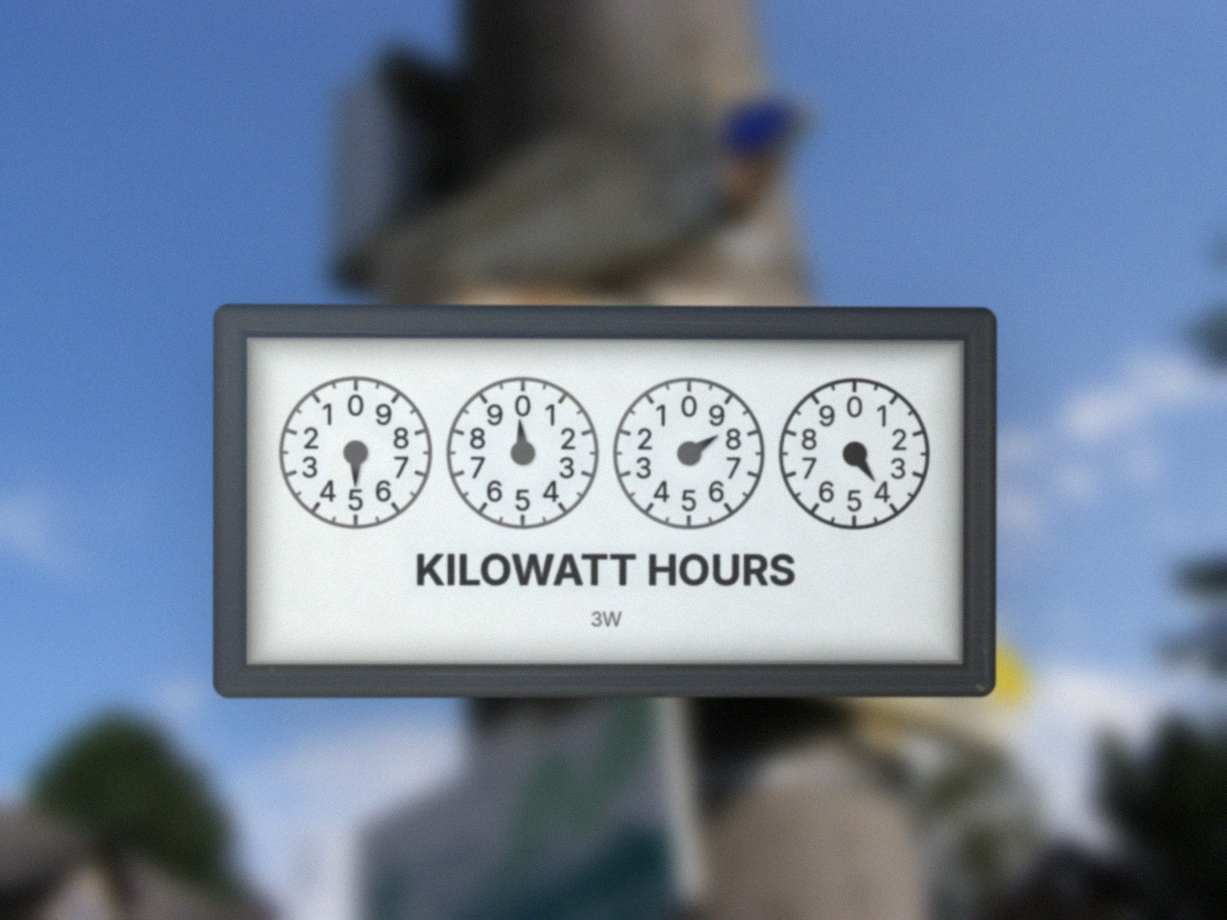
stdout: {"value": 4984, "unit": "kWh"}
